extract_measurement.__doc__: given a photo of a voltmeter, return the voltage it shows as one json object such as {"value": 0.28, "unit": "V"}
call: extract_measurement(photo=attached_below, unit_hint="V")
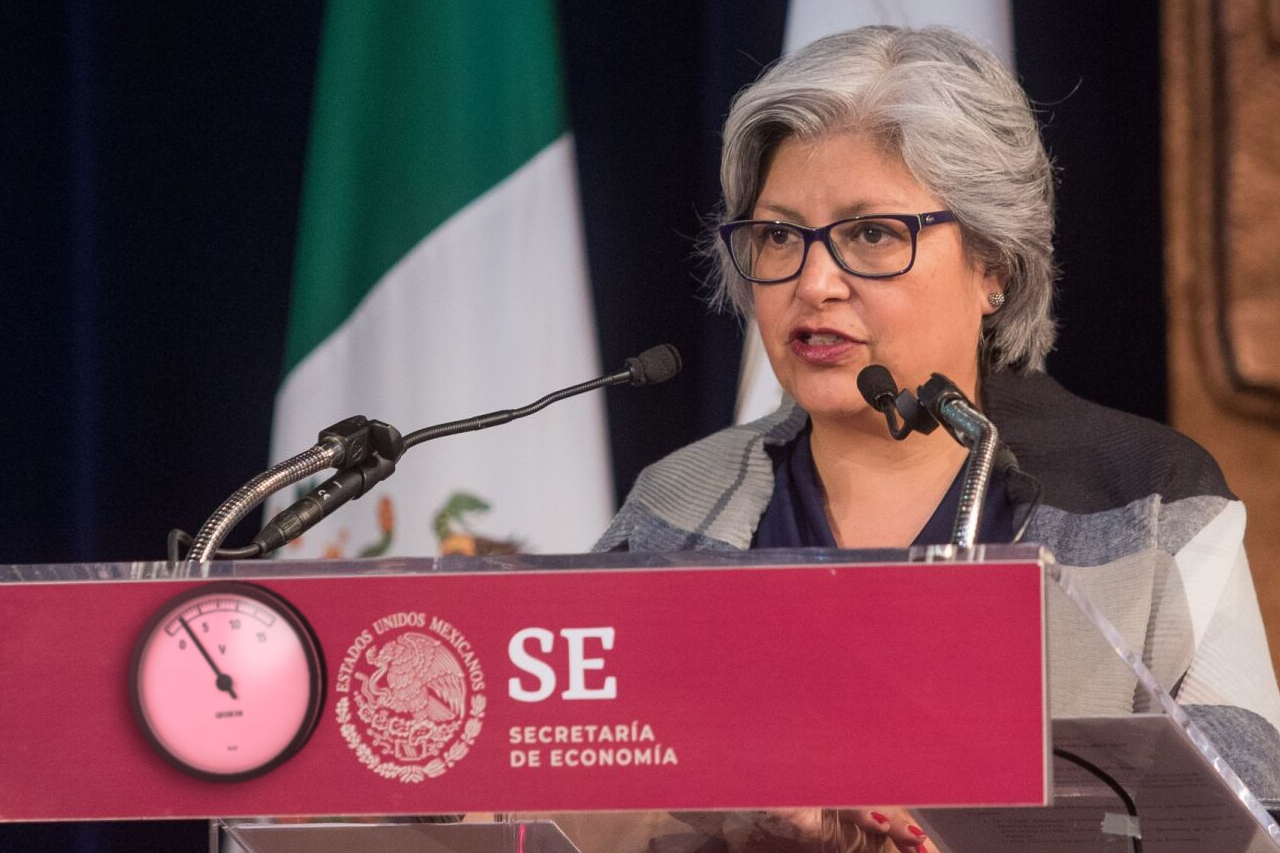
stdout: {"value": 2.5, "unit": "V"}
